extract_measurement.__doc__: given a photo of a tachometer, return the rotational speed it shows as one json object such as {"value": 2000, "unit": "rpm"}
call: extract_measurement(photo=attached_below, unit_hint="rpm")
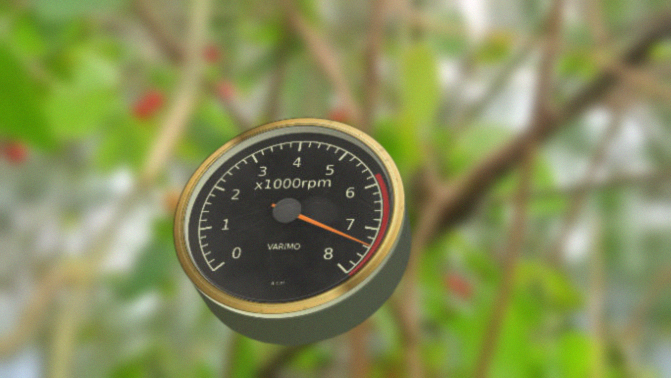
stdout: {"value": 7400, "unit": "rpm"}
